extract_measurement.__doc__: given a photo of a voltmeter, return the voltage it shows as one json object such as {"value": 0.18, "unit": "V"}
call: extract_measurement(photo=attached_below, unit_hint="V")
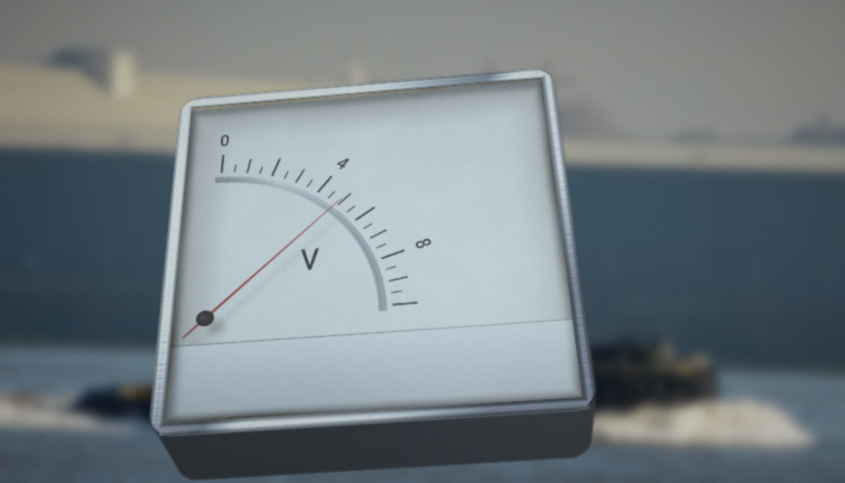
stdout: {"value": 5, "unit": "V"}
